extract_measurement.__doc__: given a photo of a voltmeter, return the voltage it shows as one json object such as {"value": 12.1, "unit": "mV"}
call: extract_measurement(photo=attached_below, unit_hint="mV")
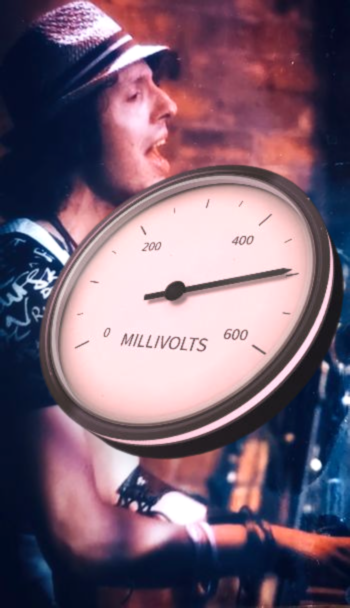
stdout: {"value": 500, "unit": "mV"}
